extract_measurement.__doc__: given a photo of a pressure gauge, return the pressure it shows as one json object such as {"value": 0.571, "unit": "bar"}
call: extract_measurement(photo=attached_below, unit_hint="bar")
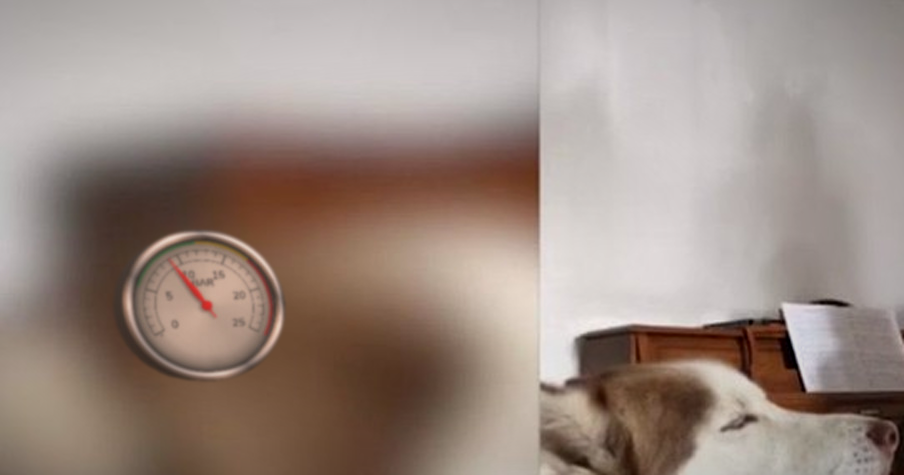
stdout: {"value": 9, "unit": "bar"}
